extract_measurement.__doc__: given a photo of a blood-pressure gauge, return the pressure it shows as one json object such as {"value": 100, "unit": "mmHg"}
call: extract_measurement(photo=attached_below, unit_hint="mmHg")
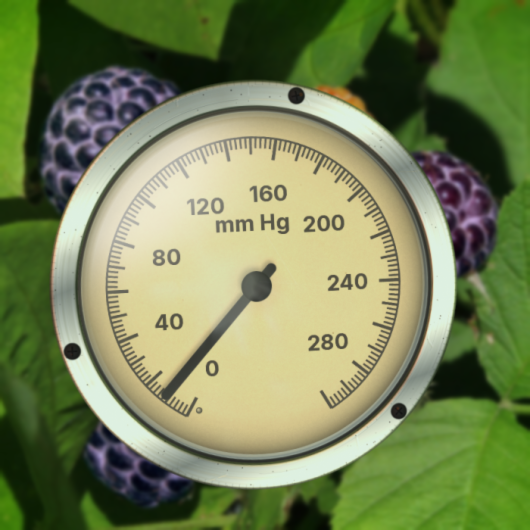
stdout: {"value": 12, "unit": "mmHg"}
